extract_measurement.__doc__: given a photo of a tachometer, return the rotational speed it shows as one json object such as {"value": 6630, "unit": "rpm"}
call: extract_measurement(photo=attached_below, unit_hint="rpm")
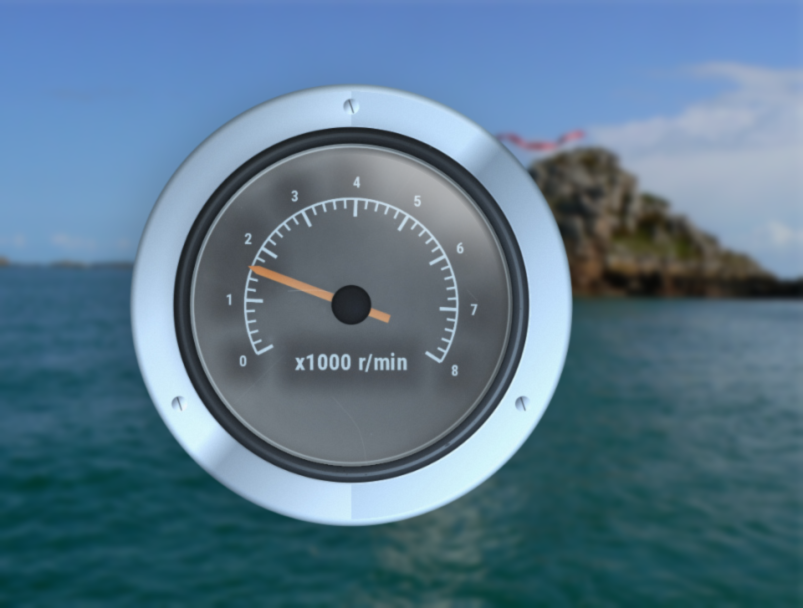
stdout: {"value": 1600, "unit": "rpm"}
